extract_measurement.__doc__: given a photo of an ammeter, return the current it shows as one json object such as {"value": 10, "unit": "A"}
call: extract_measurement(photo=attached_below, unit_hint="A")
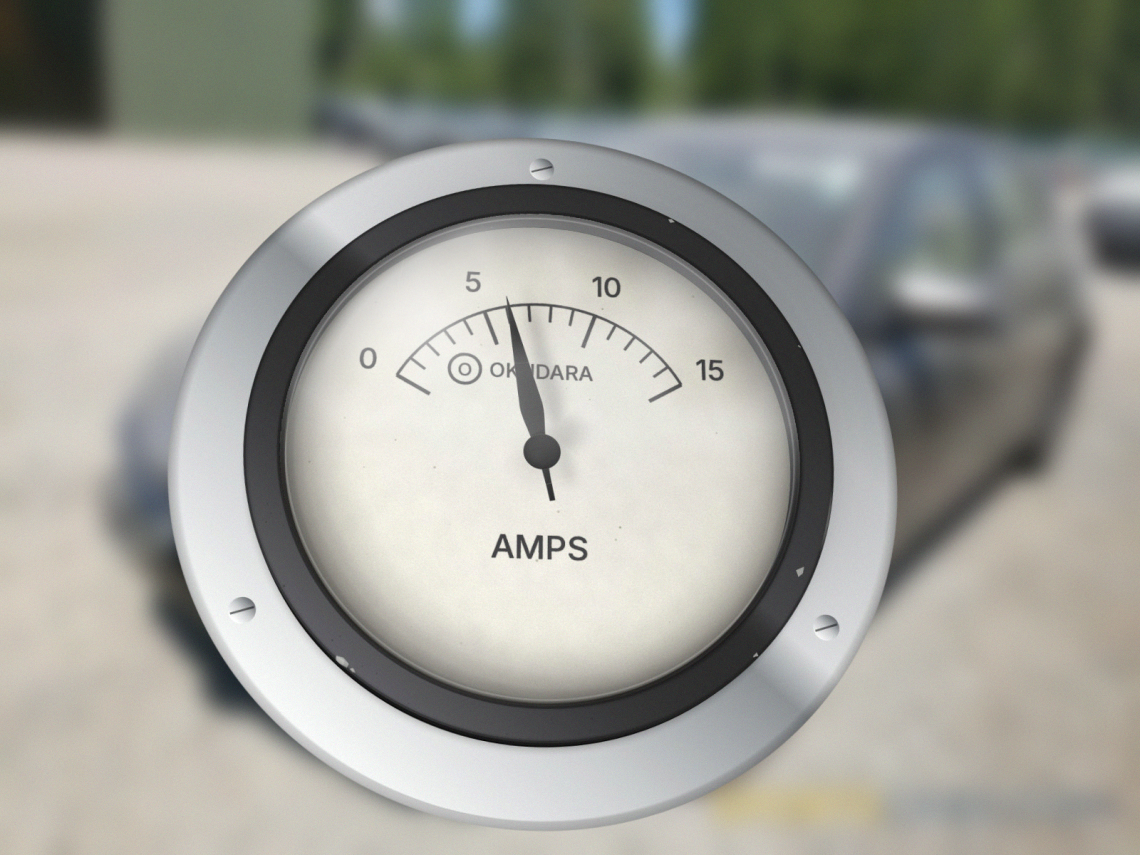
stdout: {"value": 6, "unit": "A"}
